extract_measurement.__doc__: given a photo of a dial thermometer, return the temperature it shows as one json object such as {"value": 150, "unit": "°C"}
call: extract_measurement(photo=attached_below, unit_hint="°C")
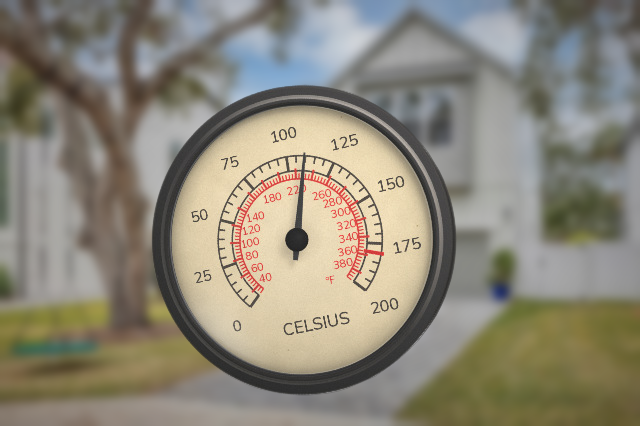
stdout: {"value": 110, "unit": "°C"}
